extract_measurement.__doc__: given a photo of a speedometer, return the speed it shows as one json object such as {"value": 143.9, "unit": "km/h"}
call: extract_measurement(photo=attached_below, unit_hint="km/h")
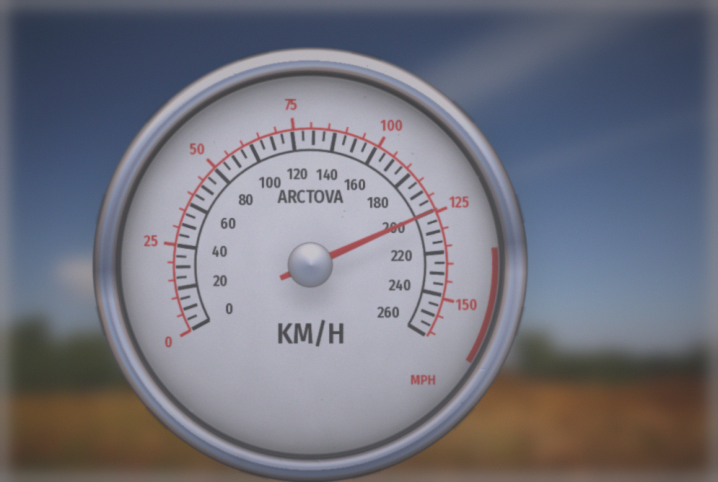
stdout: {"value": 200, "unit": "km/h"}
